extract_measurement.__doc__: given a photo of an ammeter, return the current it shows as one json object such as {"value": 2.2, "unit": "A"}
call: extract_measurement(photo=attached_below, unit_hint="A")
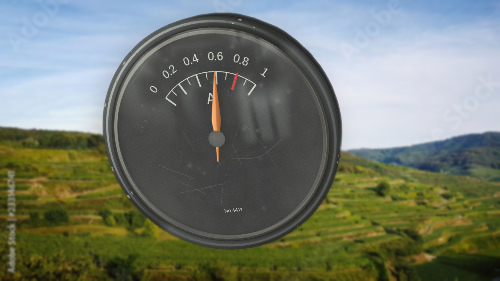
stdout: {"value": 0.6, "unit": "A"}
